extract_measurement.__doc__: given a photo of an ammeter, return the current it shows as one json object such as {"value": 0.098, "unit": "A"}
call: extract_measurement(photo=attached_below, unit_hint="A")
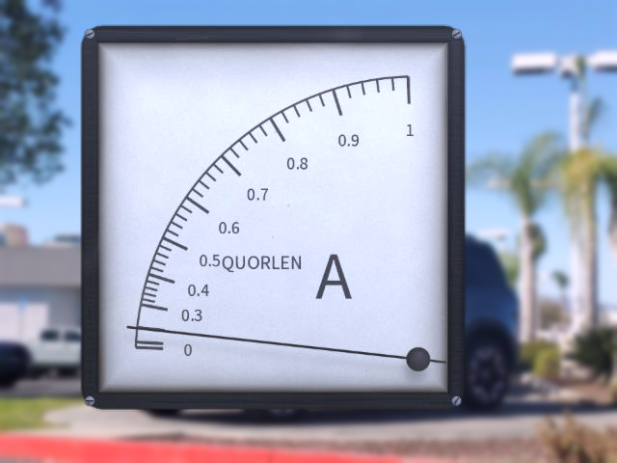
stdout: {"value": 0.2, "unit": "A"}
